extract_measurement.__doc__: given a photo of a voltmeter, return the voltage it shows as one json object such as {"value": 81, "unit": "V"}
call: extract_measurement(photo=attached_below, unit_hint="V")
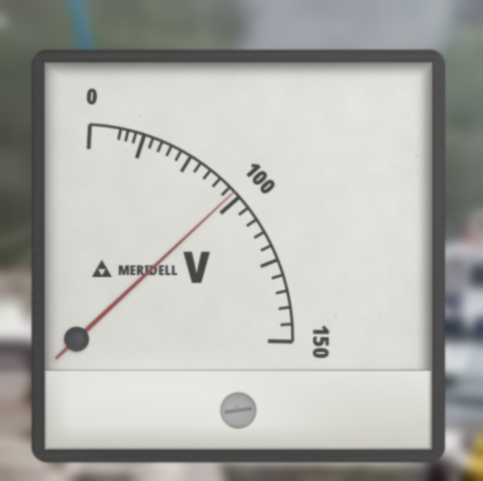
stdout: {"value": 97.5, "unit": "V"}
